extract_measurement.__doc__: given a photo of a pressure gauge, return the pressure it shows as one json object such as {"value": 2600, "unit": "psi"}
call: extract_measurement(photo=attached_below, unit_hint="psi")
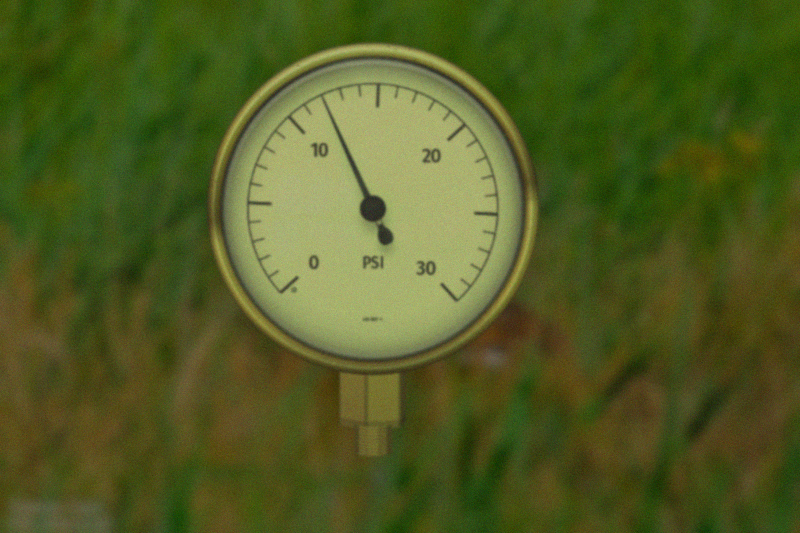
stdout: {"value": 12, "unit": "psi"}
